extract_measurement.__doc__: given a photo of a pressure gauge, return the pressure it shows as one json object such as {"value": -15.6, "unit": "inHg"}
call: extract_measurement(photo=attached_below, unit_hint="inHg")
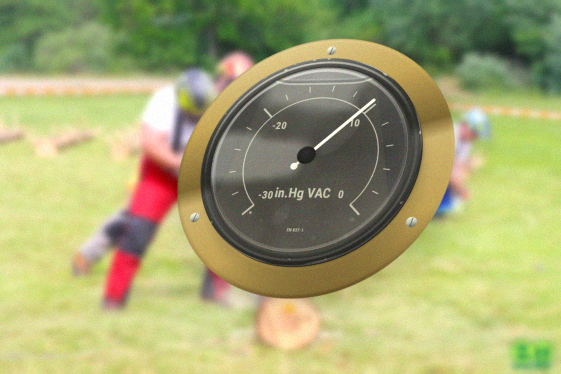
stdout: {"value": -10, "unit": "inHg"}
